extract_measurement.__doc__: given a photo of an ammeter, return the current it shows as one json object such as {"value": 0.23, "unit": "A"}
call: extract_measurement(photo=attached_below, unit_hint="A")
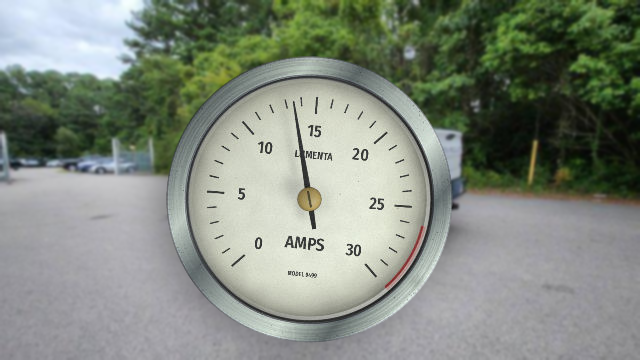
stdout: {"value": 13.5, "unit": "A"}
